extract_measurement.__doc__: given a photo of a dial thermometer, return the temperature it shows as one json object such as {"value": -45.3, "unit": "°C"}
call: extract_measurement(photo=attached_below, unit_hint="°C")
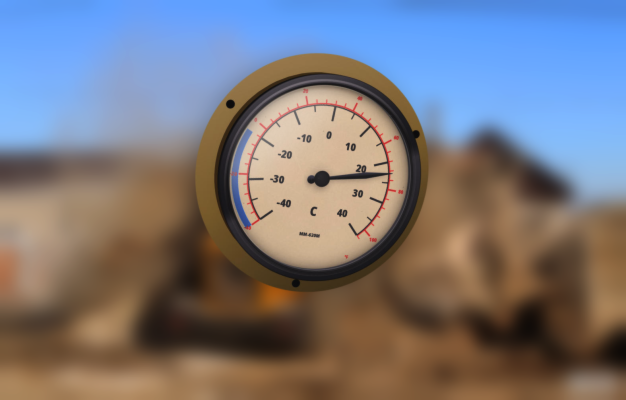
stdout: {"value": 22.5, "unit": "°C"}
